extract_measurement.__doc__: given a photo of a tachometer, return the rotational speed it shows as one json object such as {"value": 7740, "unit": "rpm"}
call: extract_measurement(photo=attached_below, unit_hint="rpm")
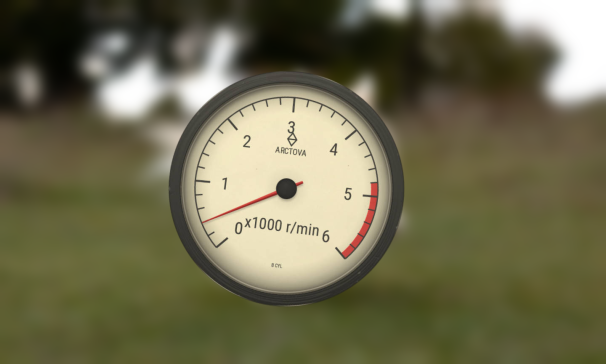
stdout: {"value": 400, "unit": "rpm"}
